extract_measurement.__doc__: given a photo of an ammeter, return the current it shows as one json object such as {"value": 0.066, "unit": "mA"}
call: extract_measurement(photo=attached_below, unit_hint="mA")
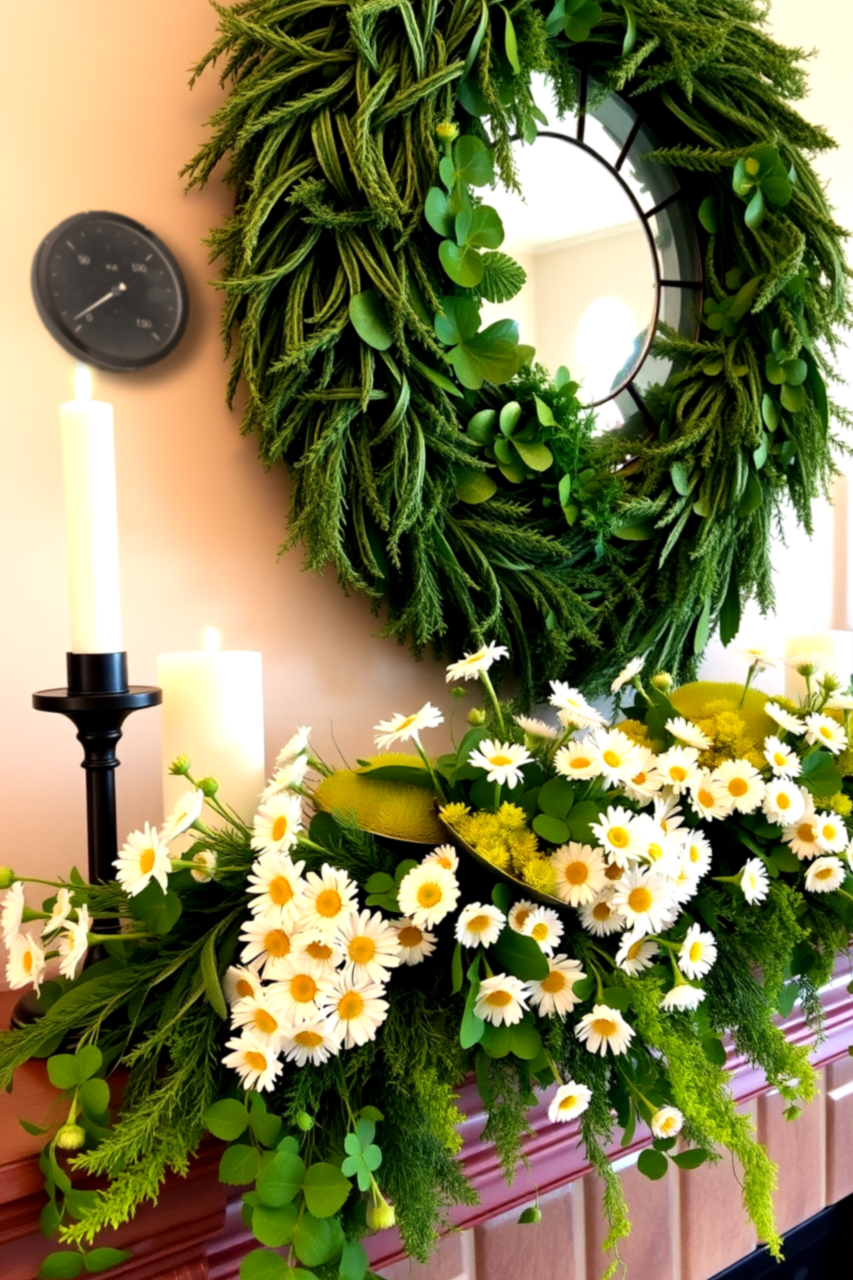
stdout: {"value": 5, "unit": "mA"}
